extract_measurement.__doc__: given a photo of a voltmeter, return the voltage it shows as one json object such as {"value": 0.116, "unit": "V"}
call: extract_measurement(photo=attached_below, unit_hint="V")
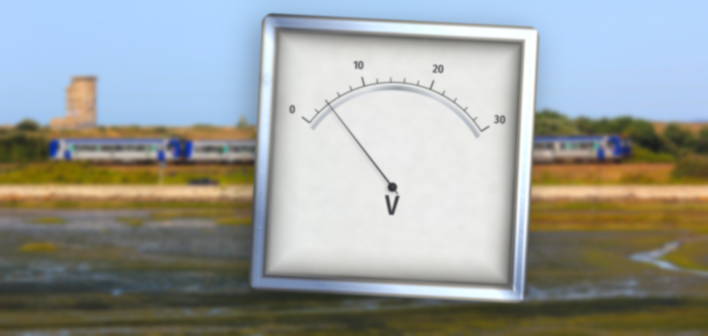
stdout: {"value": 4, "unit": "V"}
